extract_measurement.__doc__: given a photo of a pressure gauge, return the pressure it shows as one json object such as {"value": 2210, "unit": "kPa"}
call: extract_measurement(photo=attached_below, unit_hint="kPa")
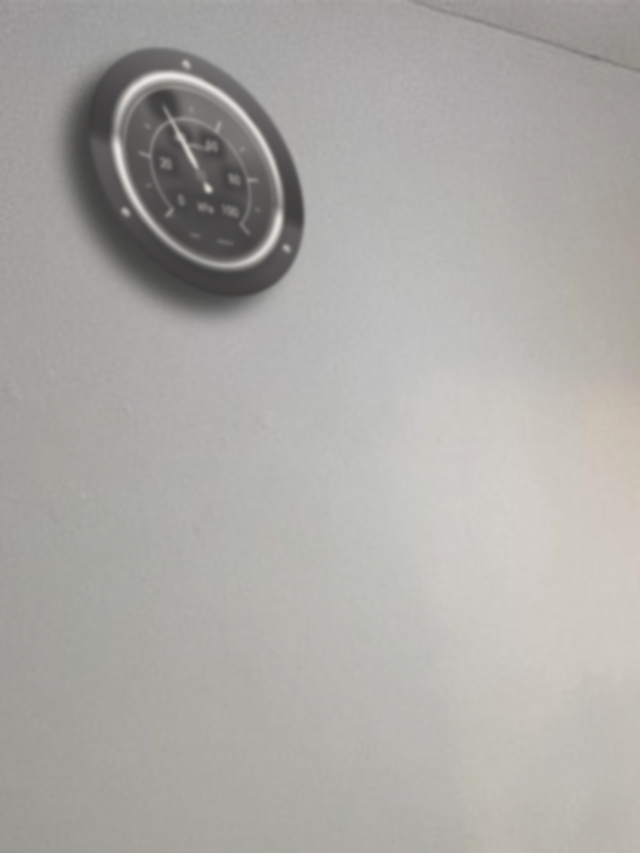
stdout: {"value": 40, "unit": "kPa"}
